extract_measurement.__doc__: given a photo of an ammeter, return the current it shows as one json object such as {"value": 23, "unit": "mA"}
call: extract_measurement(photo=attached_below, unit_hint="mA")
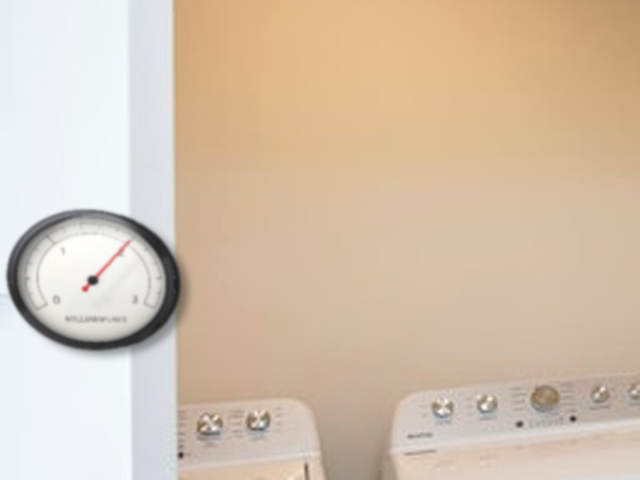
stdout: {"value": 2, "unit": "mA"}
